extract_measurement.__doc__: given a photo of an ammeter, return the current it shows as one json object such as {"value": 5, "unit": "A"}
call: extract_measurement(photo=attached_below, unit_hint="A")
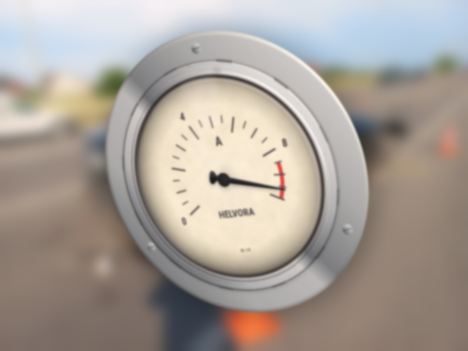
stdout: {"value": 9.5, "unit": "A"}
